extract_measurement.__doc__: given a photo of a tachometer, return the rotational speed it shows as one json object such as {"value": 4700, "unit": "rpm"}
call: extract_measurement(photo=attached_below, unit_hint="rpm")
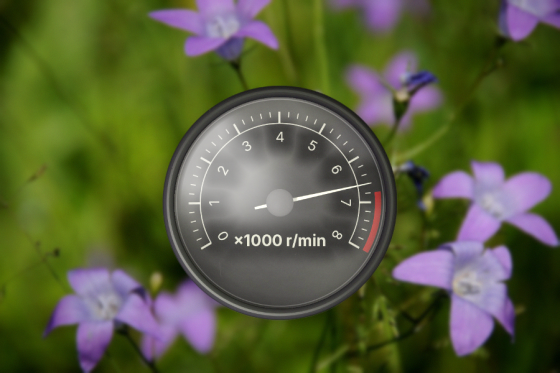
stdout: {"value": 6600, "unit": "rpm"}
